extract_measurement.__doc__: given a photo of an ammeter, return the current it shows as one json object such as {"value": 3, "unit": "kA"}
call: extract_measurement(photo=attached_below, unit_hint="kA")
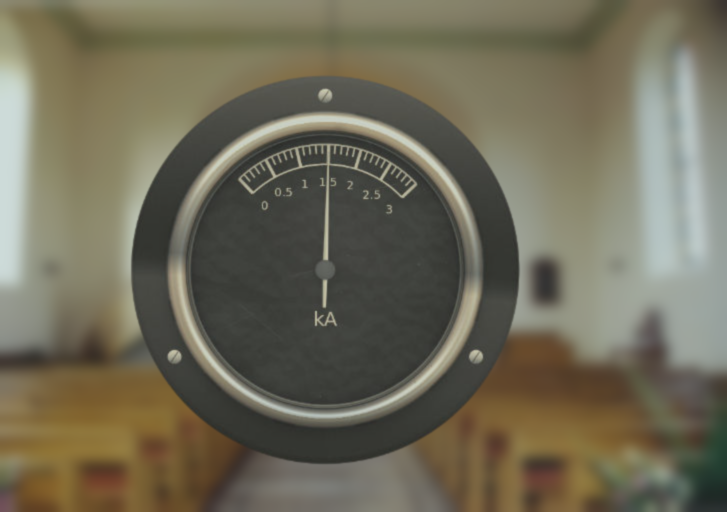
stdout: {"value": 1.5, "unit": "kA"}
